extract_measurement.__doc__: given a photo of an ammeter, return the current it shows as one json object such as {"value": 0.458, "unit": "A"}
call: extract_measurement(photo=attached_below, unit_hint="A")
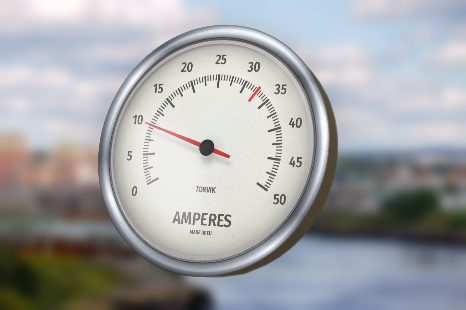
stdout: {"value": 10, "unit": "A"}
